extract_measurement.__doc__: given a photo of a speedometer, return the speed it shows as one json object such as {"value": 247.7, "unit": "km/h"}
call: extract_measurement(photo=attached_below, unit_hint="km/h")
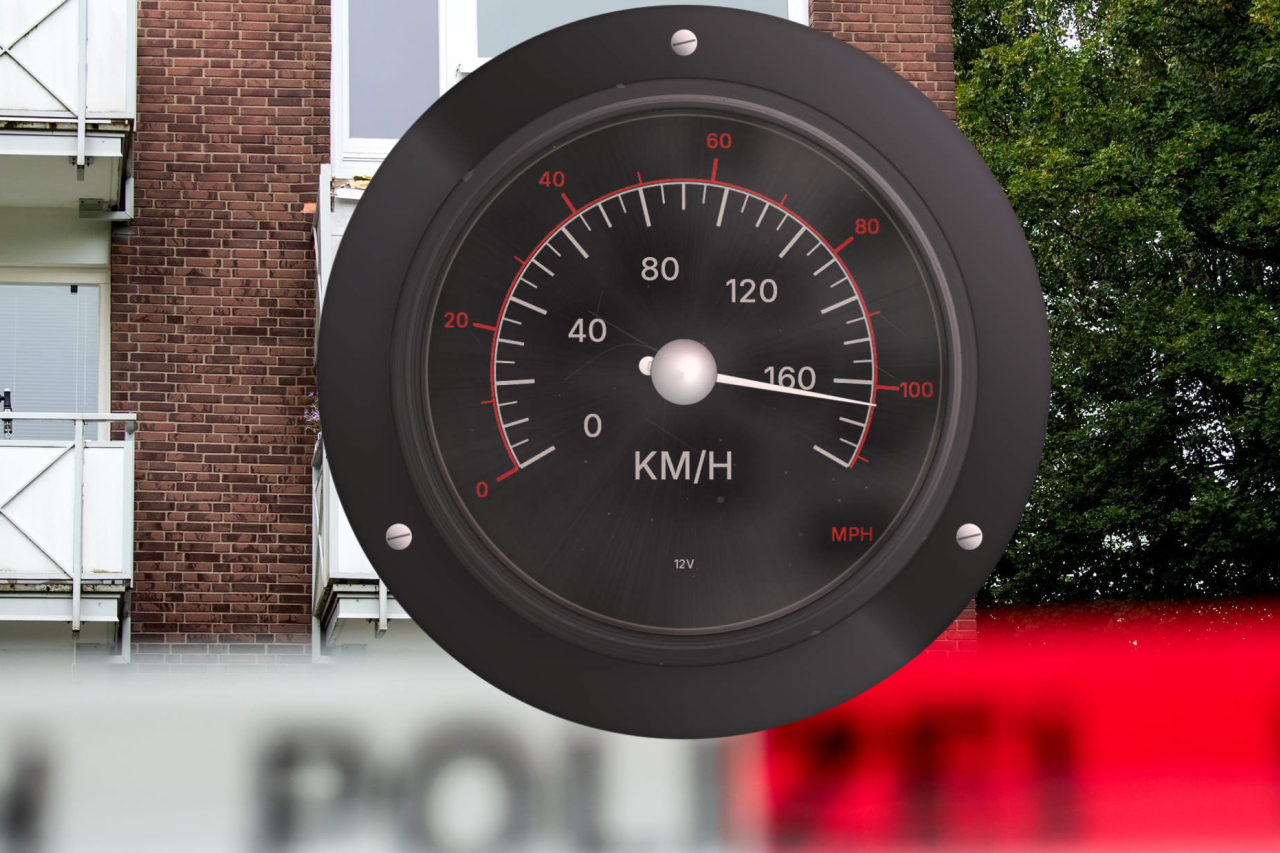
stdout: {"value": 165, "unit": "km/h"}
